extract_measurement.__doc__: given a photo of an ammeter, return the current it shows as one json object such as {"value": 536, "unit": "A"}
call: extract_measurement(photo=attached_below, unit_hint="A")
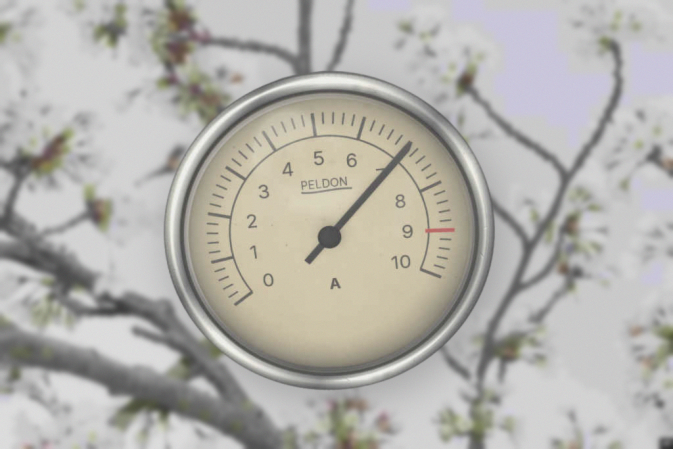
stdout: {"value": 7, "unit": "A"}
